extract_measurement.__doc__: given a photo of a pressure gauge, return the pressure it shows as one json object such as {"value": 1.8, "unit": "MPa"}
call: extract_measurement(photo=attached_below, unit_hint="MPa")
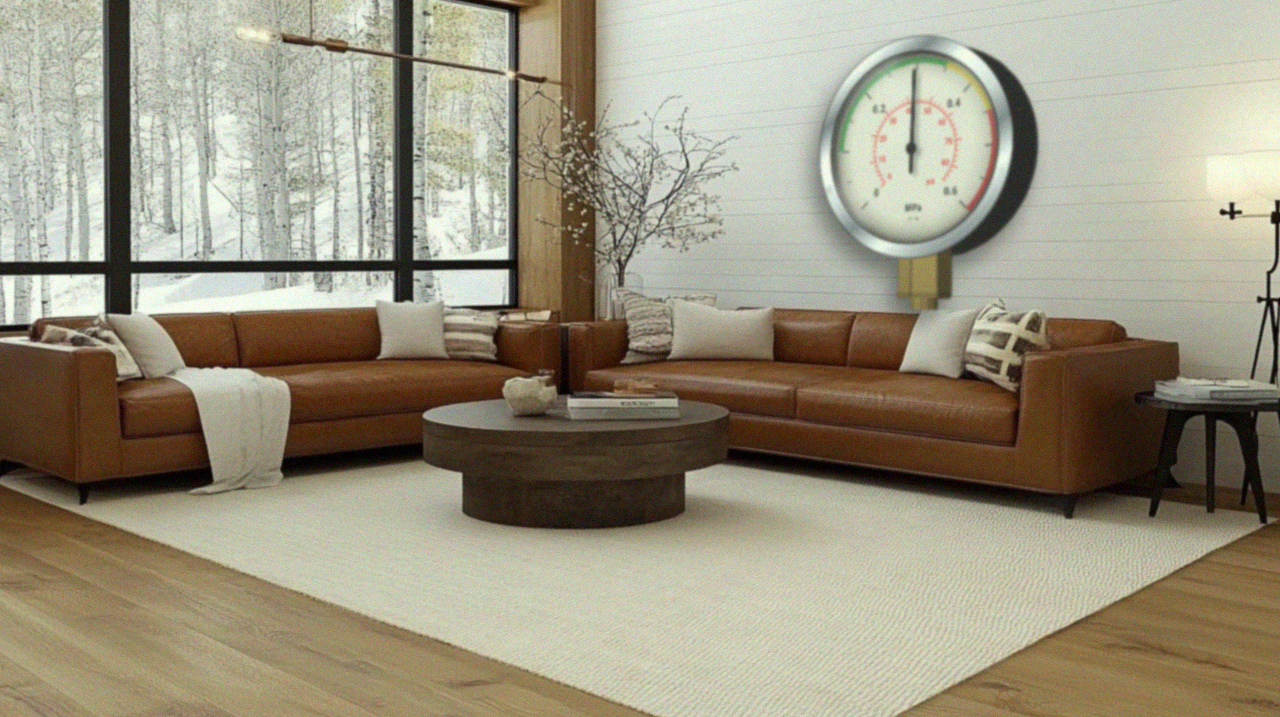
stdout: {"value": 0.3, "unit": "MPa"}
